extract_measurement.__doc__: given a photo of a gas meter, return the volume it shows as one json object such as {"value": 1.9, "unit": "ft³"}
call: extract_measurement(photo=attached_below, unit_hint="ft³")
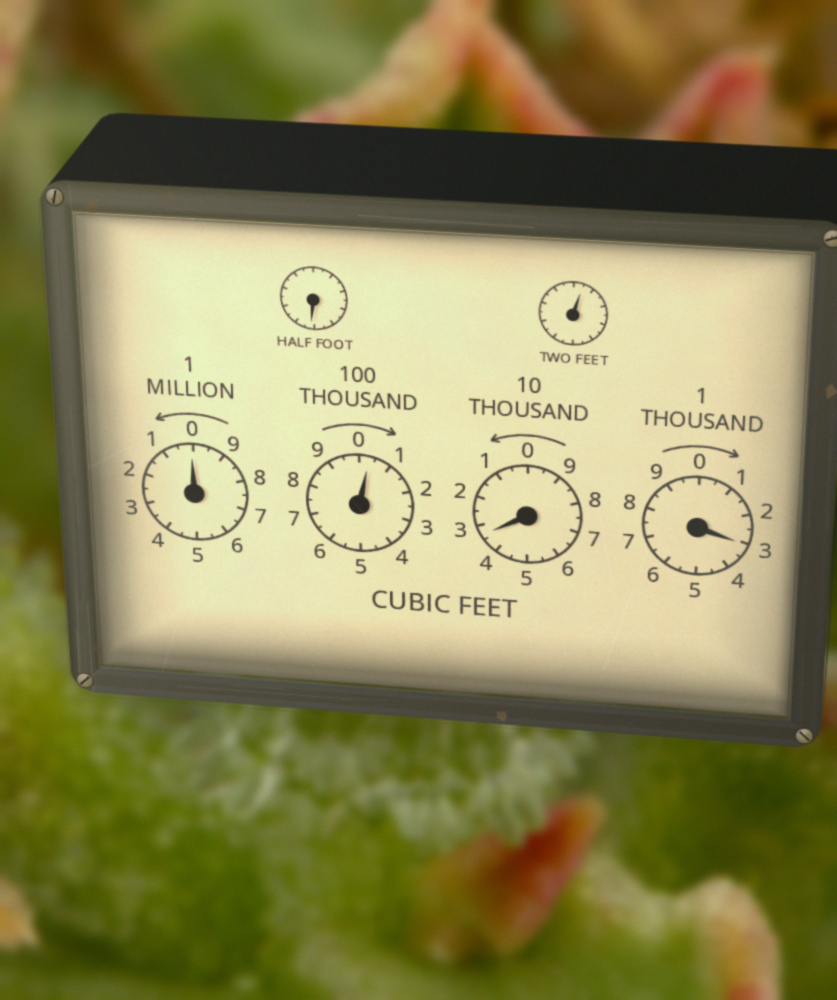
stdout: {"value": 3300, "unit": "ft³"}
